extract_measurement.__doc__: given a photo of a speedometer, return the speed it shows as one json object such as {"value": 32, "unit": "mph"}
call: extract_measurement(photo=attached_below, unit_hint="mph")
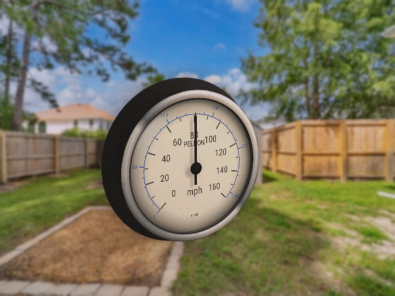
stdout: {"value": 80, "unit": "mph"}
